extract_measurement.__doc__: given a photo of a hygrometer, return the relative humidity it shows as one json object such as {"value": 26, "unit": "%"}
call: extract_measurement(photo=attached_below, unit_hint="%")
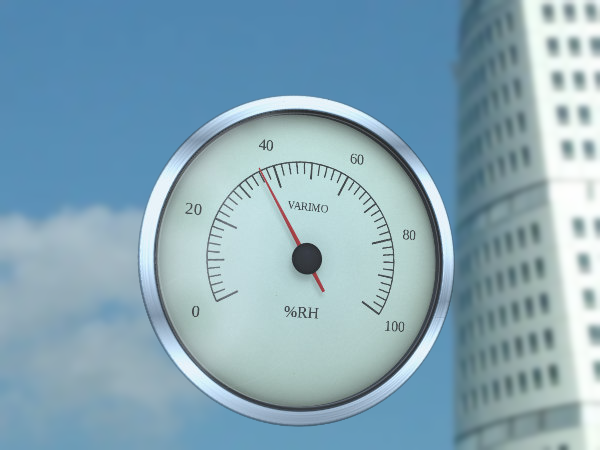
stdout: {"value": 36, "unit": "%"}
